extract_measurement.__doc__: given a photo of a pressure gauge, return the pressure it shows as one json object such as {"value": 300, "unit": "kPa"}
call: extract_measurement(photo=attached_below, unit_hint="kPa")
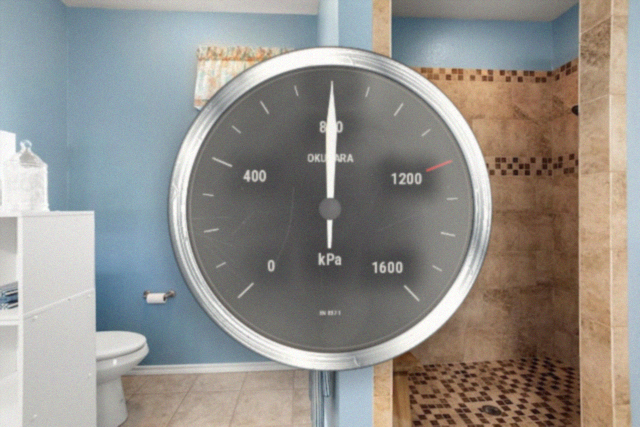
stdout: {"value": 800, "unit": "kPa"}
